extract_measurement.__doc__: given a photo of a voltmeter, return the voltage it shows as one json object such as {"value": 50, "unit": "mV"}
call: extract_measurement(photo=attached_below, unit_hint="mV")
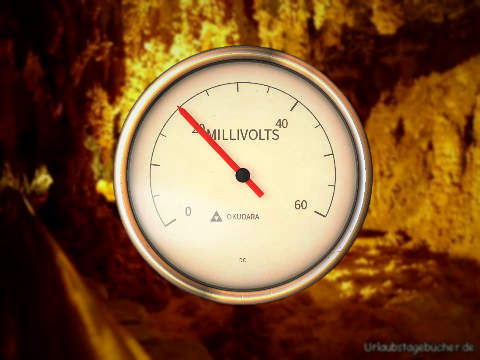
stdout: {"value": 20, "unit": "mV"}
